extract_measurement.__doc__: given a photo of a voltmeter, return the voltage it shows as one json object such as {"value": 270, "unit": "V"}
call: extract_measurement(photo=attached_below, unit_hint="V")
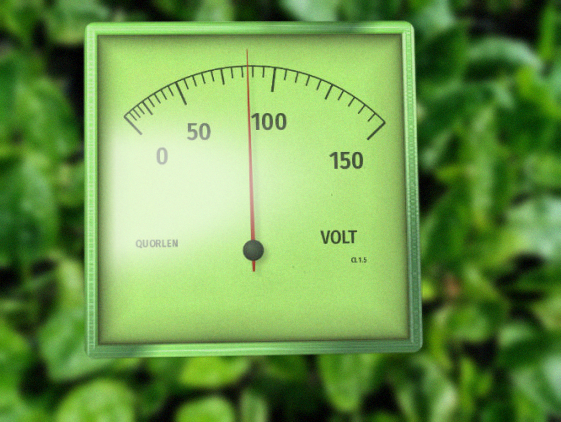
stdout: {"value": 87.5, "unit": "V"}
